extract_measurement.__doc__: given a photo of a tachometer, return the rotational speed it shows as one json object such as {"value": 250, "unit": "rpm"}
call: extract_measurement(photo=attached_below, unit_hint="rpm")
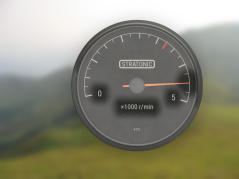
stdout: {"value": 4500, "unit": "rpm"}
